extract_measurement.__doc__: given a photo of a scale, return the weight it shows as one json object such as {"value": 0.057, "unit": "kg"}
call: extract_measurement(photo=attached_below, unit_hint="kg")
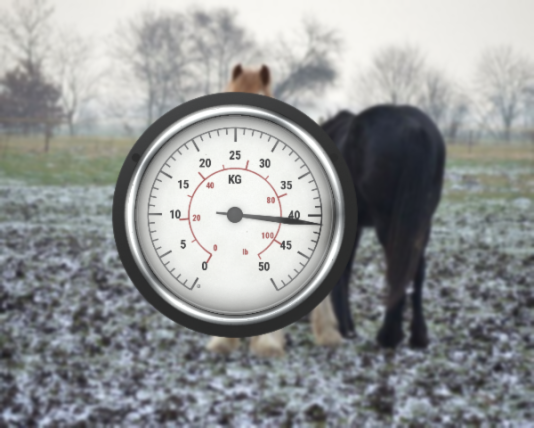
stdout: {"value": 41, "unit": "kg"}
